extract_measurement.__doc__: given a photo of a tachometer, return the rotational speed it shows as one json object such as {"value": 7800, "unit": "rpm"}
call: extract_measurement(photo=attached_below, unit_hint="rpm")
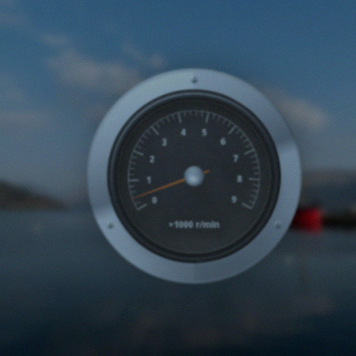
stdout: {"value": 400, "unit": "rpm"}
